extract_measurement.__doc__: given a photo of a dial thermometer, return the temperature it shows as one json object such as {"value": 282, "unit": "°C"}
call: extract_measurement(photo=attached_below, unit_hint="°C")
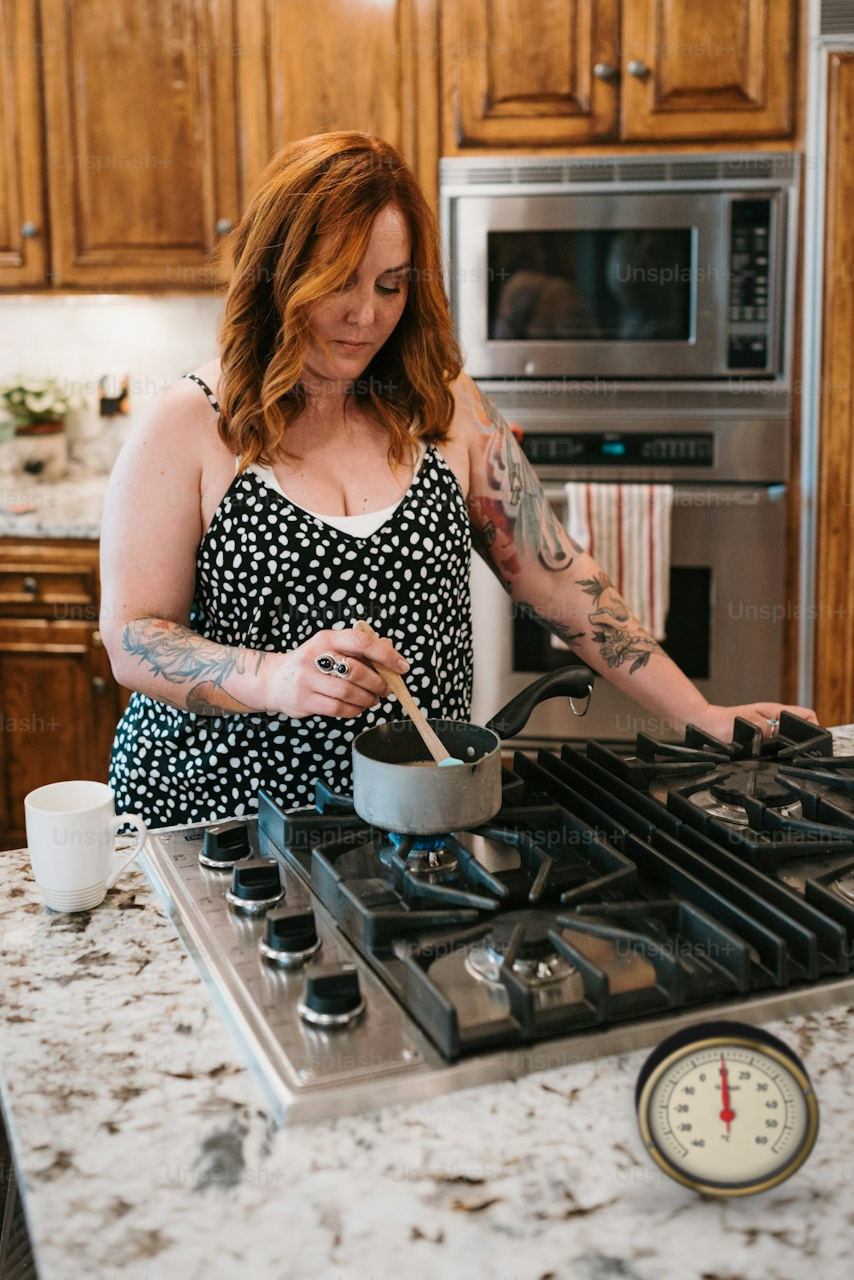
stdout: {"value": 10, "unit": "°C"}
